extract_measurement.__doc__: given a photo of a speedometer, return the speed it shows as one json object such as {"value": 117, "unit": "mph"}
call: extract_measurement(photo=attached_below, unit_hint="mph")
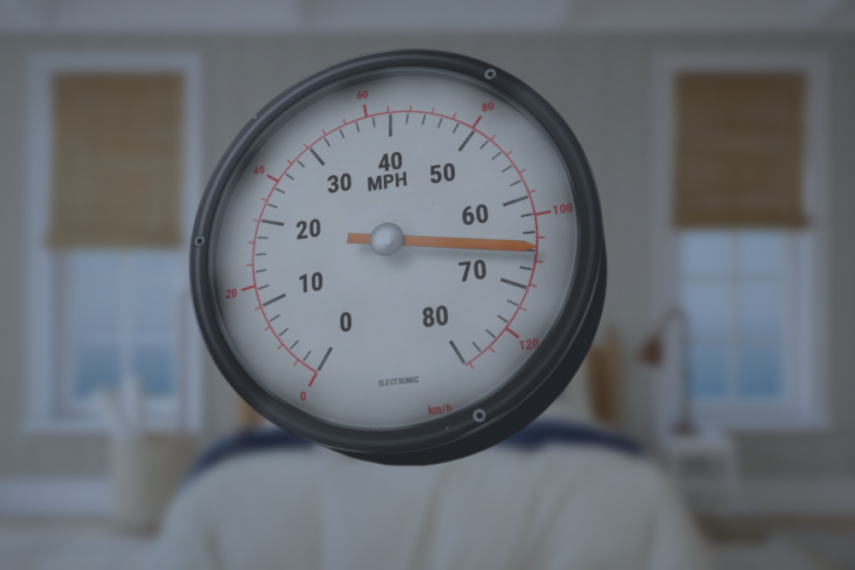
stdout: {"value": 66, "unit": "mph"}
